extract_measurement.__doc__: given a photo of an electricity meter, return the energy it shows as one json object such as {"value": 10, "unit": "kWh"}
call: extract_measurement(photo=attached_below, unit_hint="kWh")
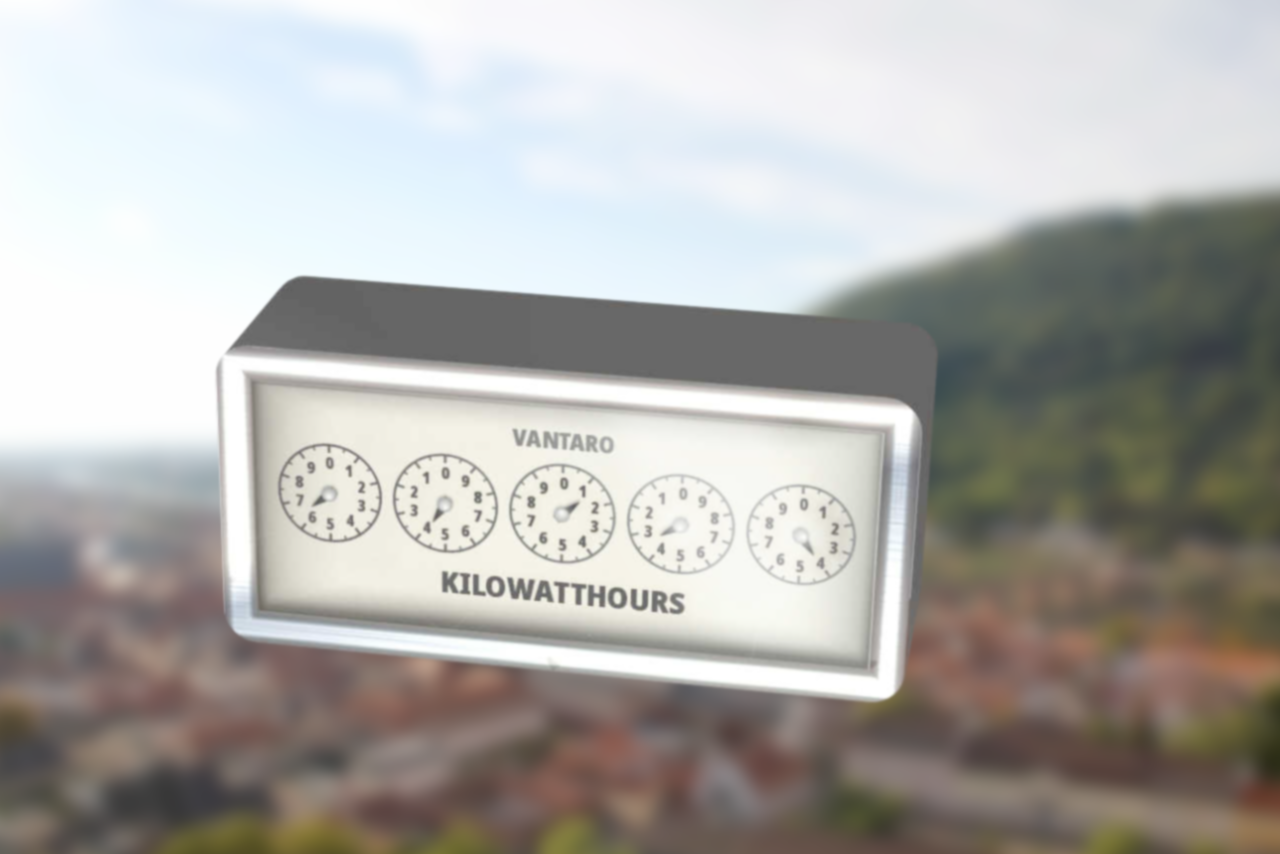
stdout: {"value": 64134, "unit": "kWh"}
